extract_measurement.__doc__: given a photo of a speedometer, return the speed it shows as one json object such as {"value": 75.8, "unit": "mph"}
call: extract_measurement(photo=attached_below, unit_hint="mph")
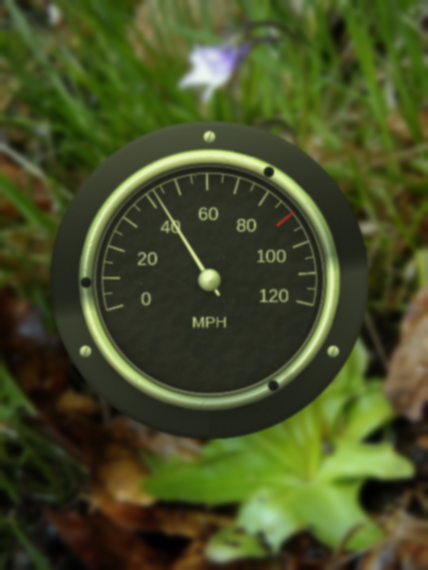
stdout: {"value": 42.5, "unit": "mph"}
